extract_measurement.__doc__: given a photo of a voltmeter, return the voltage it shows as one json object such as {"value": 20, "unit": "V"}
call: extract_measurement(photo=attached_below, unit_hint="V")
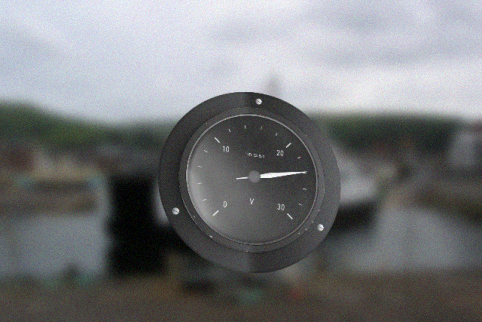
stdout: {"value": 24, "unit": "V"}
